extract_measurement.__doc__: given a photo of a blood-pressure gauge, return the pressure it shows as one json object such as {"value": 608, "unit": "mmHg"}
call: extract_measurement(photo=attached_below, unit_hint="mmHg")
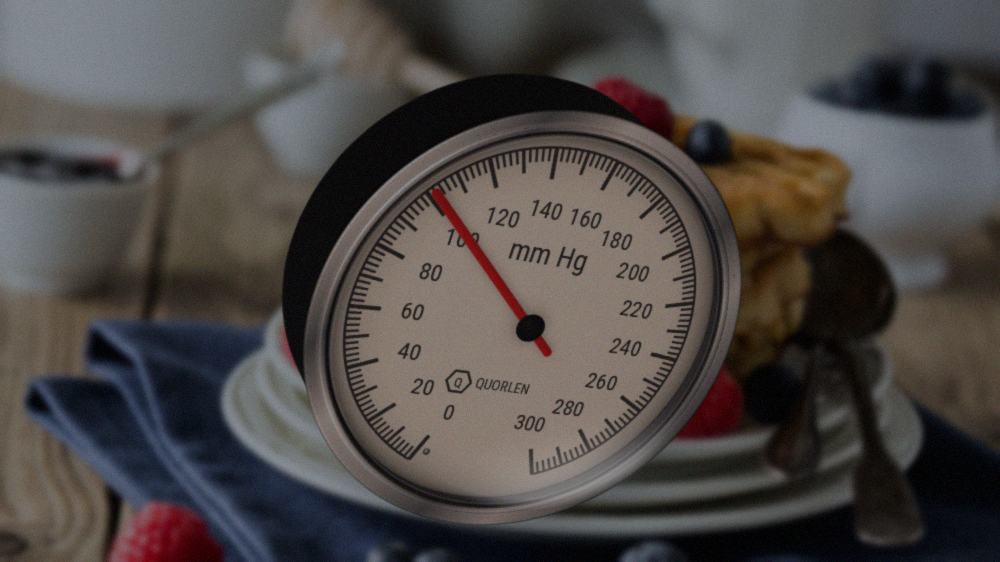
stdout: {"value": 102, "unit": "mmHg"}
